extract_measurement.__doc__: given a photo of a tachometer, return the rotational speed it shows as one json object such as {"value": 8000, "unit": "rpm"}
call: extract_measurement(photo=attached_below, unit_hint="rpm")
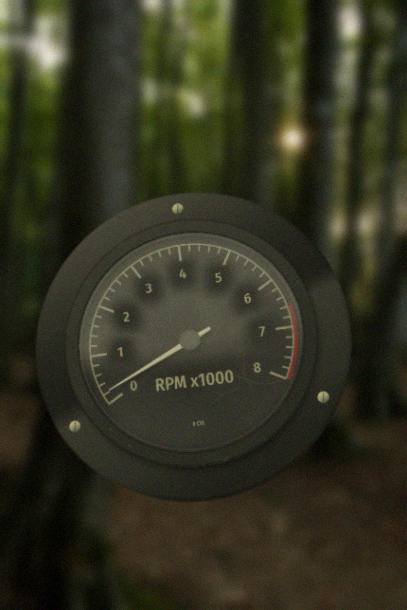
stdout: {"value": 200, "unit": "rpm"}
